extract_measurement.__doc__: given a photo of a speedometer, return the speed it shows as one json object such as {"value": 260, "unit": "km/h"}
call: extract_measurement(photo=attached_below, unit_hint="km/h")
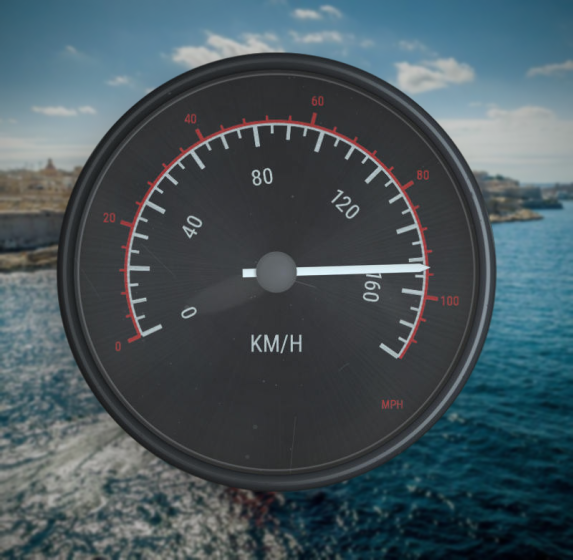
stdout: {"value": 152.5, "unit": "km/h"}
